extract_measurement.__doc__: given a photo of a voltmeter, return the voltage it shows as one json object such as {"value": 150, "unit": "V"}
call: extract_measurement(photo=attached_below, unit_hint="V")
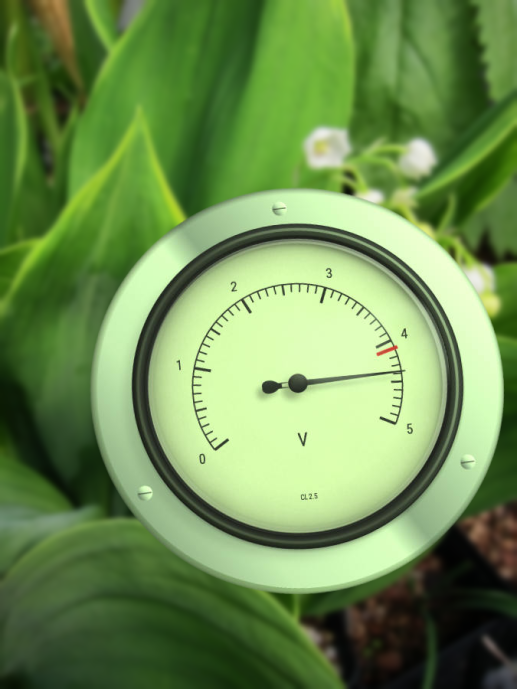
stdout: {"value": 4.4, "unit": "V"}
